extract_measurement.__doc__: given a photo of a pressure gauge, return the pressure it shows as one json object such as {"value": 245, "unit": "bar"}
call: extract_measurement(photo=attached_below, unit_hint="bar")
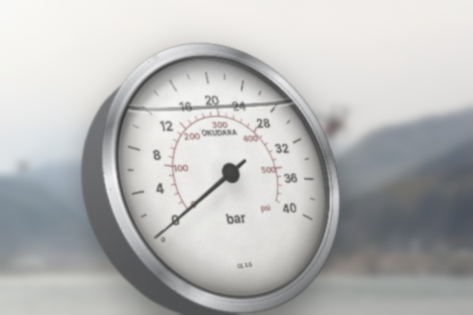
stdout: {"value": 0, "unit": "bar"}
